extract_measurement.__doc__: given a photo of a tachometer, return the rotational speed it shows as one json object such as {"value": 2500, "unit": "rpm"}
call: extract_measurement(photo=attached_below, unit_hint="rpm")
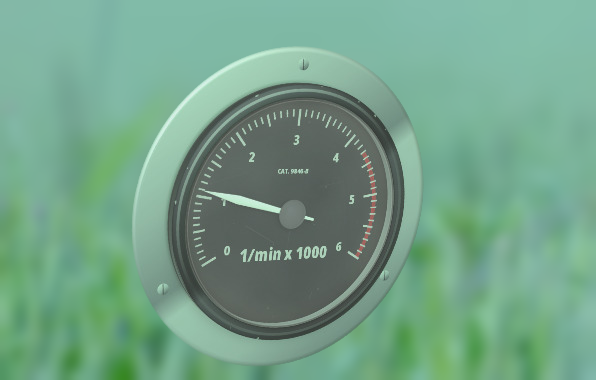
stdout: {"value": 1100, "unit": "rpm"}
